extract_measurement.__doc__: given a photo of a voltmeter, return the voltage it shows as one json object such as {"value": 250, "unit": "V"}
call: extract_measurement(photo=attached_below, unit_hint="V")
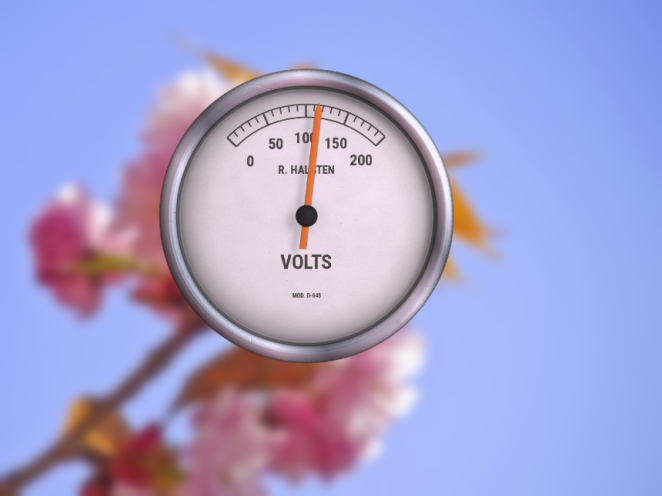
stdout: {"value": 115, "unit": "V"}
